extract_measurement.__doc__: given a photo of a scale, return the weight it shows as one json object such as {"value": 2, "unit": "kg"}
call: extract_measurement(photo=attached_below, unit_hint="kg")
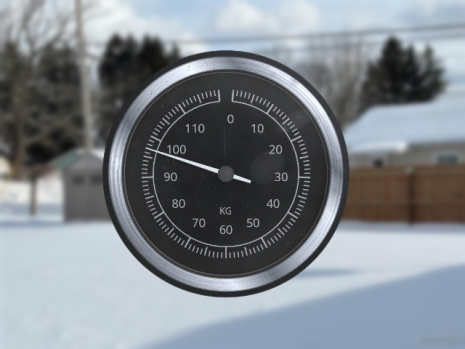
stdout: {"value": 97, "unit": "kg"}
